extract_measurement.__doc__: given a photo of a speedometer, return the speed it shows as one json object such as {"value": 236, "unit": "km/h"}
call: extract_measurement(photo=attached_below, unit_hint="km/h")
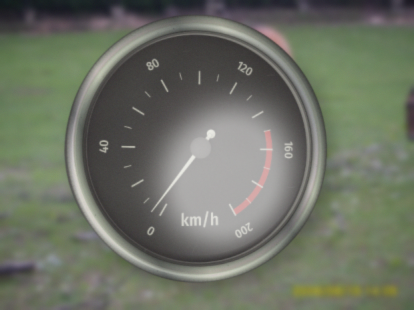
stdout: {"value": 5, "unit": "km/h"}
